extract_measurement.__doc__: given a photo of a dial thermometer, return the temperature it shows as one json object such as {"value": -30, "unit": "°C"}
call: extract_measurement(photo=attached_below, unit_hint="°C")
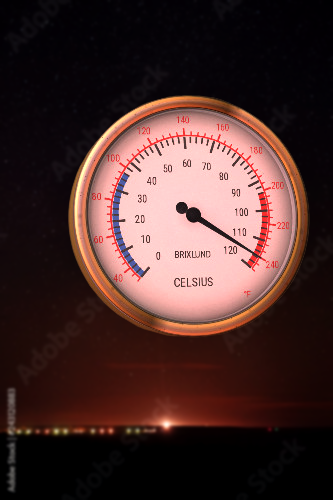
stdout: {"value": 116, "unit": "°C"}
